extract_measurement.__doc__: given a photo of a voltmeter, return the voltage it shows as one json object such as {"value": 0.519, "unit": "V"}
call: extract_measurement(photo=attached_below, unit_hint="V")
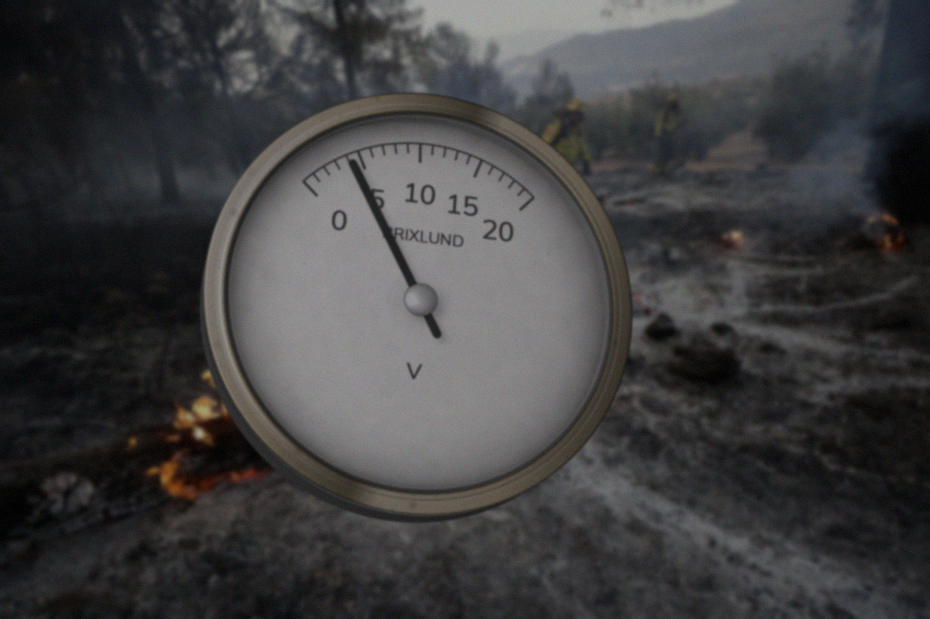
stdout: {"value": 4, "unit": "V"}
